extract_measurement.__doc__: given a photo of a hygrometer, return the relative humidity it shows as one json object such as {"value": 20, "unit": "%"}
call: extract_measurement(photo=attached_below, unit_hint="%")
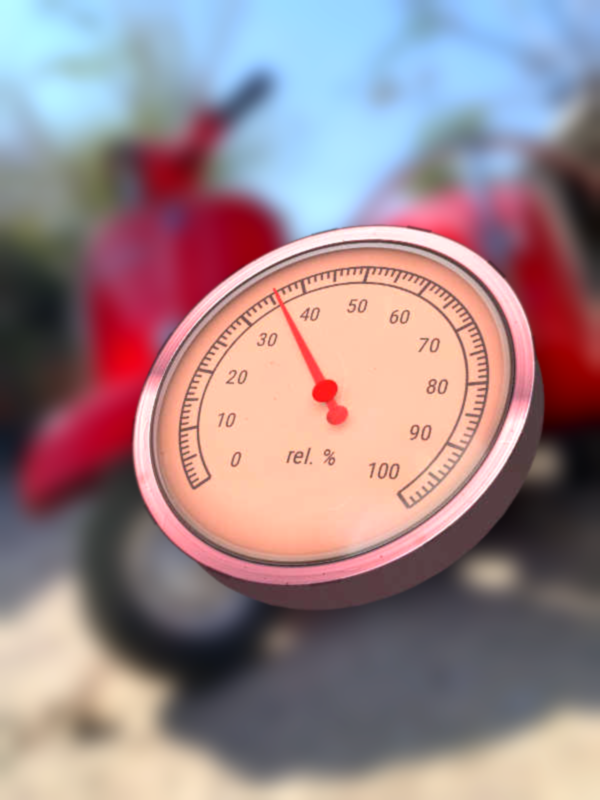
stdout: {"value": 36, "unit": "%"}
